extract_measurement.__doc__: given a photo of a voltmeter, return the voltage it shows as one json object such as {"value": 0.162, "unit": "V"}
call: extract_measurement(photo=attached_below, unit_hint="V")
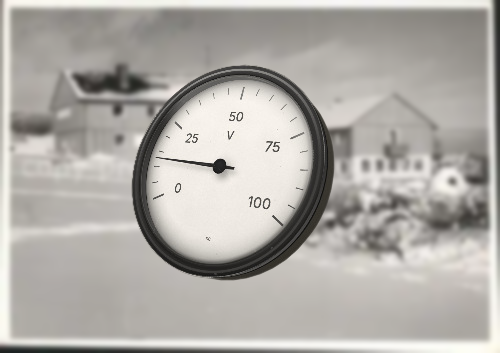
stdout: {"value": 12.5, "unit": "V"}
